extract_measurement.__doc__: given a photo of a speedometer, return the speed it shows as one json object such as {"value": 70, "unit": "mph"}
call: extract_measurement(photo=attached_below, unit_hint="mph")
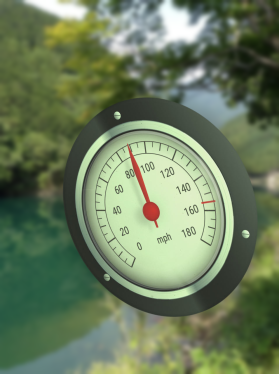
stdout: {"value": 90, "unit": "mph"}
